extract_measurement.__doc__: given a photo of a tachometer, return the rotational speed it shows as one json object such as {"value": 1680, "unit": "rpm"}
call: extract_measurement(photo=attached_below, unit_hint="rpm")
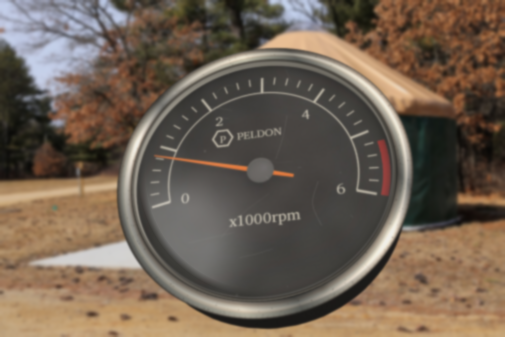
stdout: {"value": 800, "unit": "rpm"}
